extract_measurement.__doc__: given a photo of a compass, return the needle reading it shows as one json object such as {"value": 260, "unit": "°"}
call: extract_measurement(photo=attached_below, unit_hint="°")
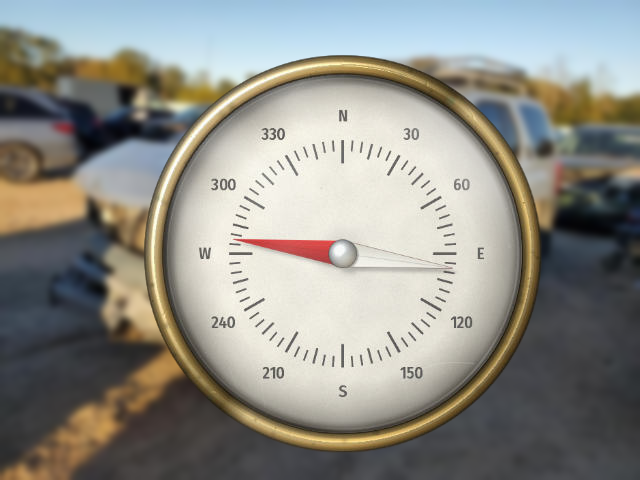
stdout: {"value": 277.5, "unit": "°"}
